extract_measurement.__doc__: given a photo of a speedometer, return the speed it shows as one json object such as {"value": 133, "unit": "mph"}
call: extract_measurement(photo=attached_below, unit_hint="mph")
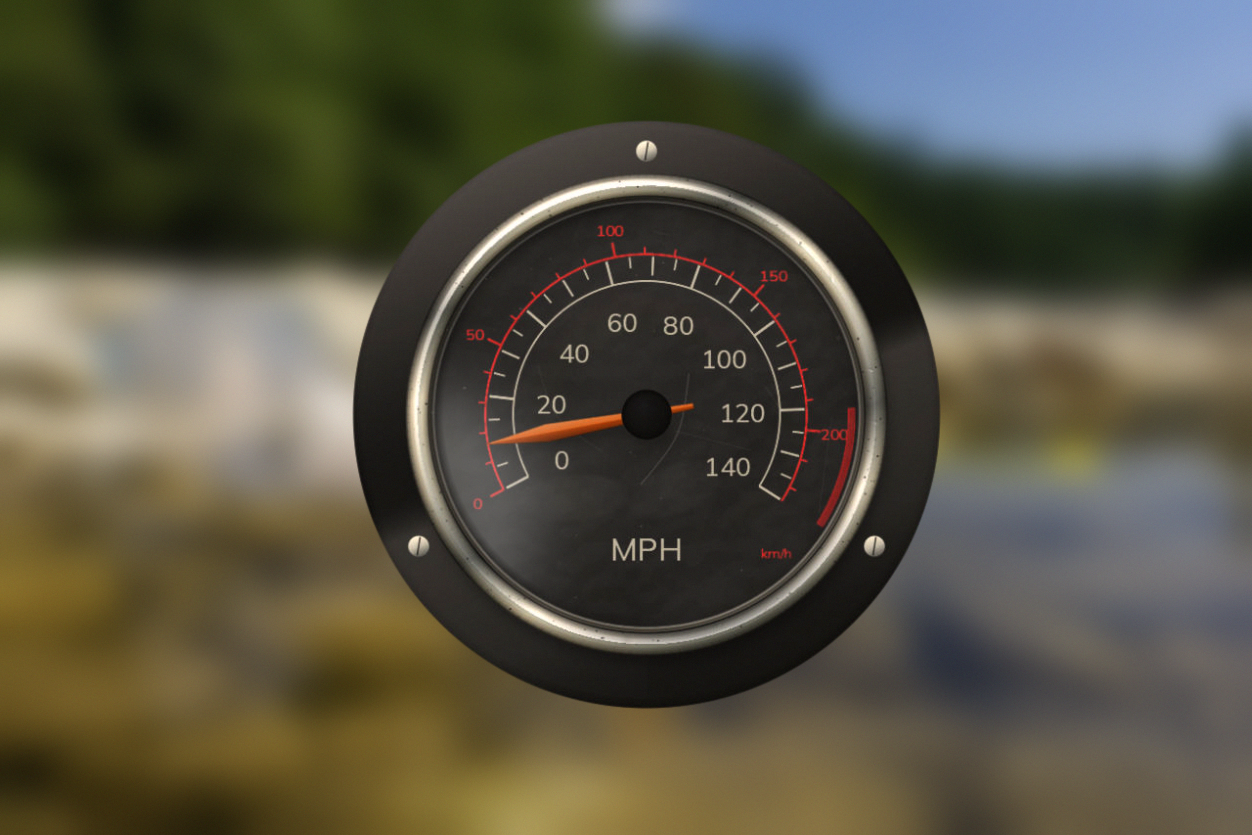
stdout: {"value": 10, "unit": "mph"}
